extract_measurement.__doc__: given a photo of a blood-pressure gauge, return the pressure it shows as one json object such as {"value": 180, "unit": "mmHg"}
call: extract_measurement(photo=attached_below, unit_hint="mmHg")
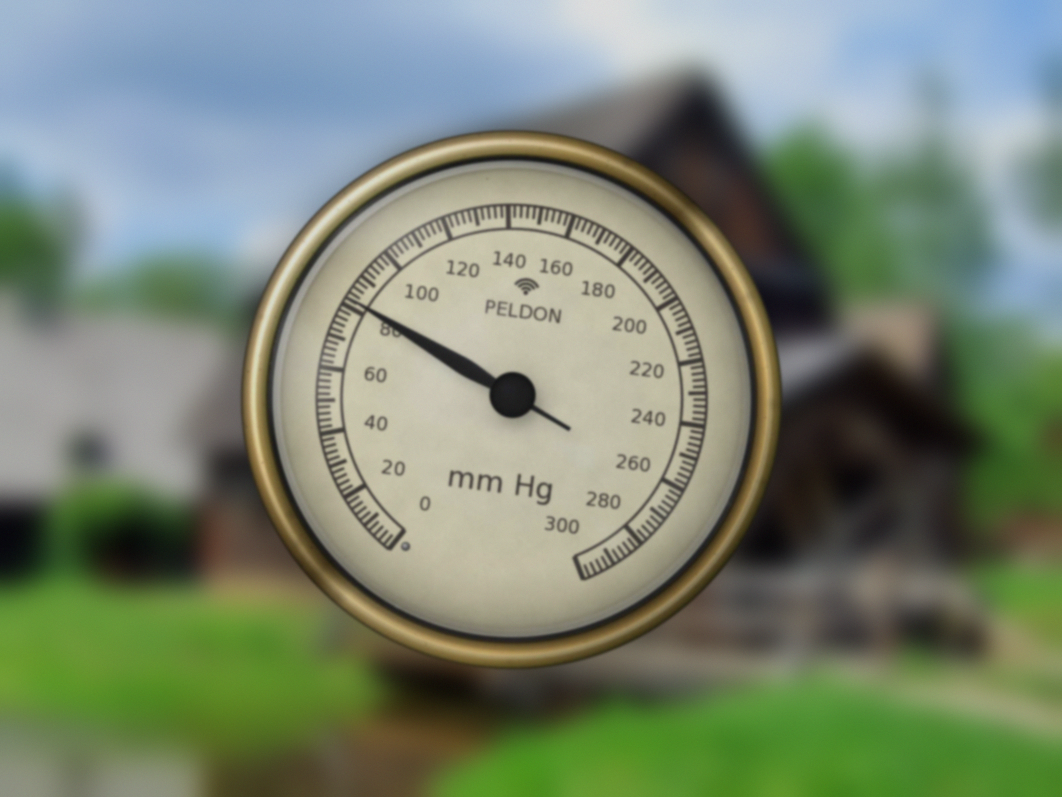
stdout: {"value": 82, "unit": "mmHg"}
